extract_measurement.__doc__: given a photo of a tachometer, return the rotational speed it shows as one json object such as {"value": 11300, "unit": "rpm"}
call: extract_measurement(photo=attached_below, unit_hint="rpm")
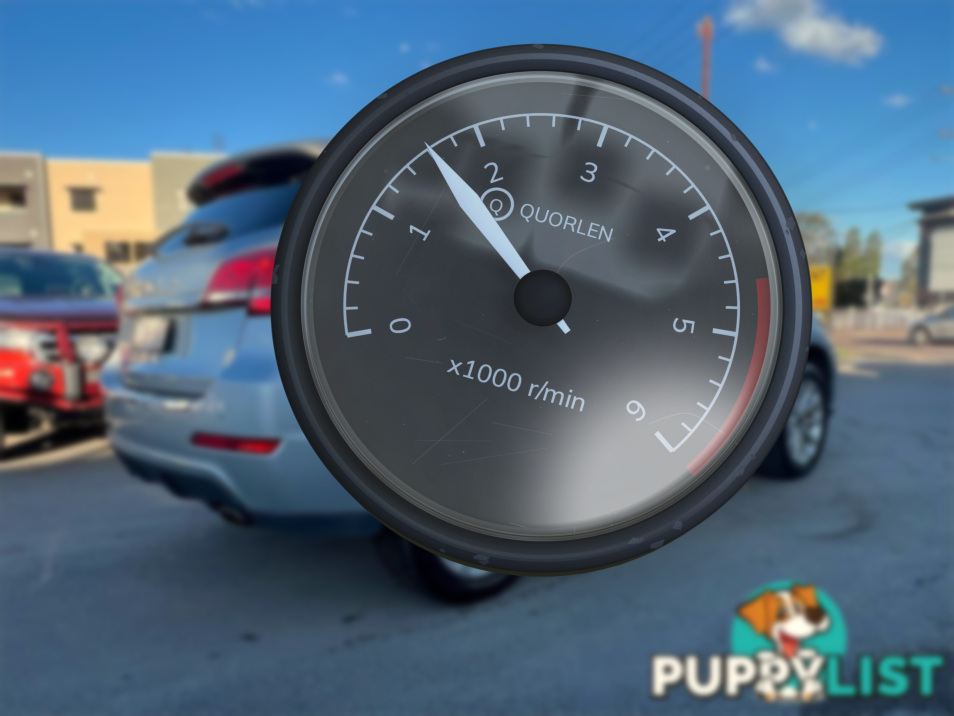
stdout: {"value": 1600, "unit": "rpm"}
